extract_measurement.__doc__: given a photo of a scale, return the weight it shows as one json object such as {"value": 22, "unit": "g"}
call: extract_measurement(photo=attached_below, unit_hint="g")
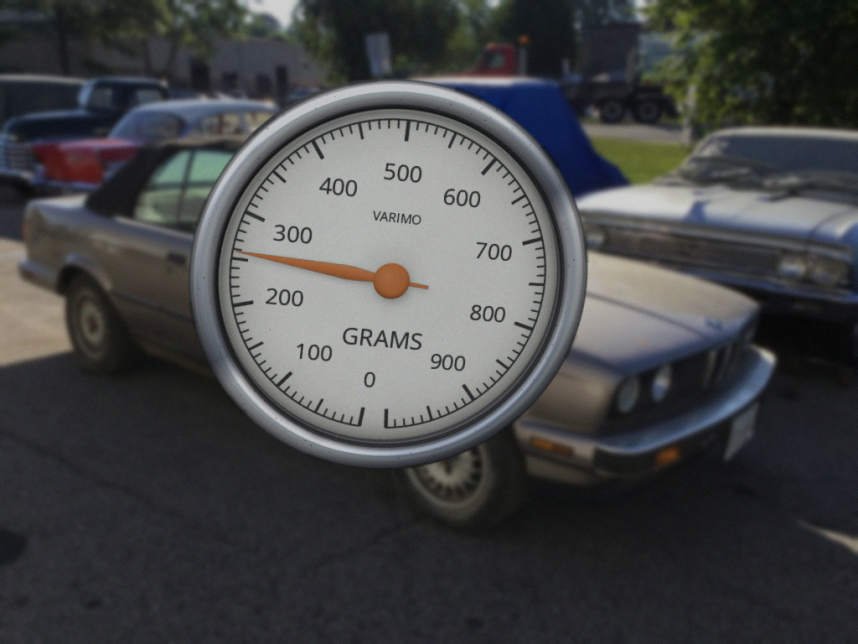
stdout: {"value": 260, "unit": "g"}
